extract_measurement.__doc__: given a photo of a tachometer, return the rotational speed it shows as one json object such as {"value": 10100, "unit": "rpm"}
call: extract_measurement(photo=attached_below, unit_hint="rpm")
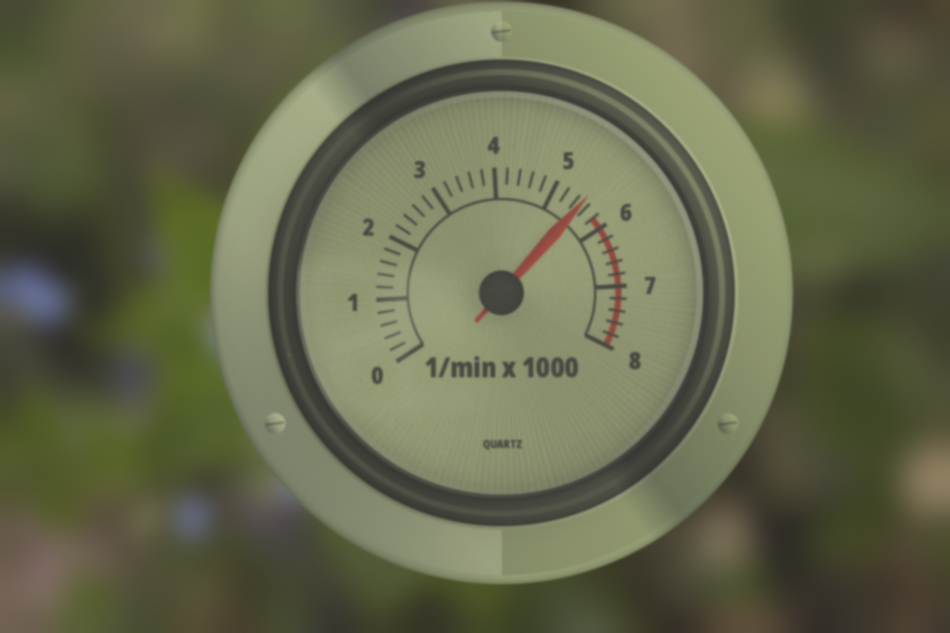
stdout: {"value": 5500, "unit": "rpm"}
